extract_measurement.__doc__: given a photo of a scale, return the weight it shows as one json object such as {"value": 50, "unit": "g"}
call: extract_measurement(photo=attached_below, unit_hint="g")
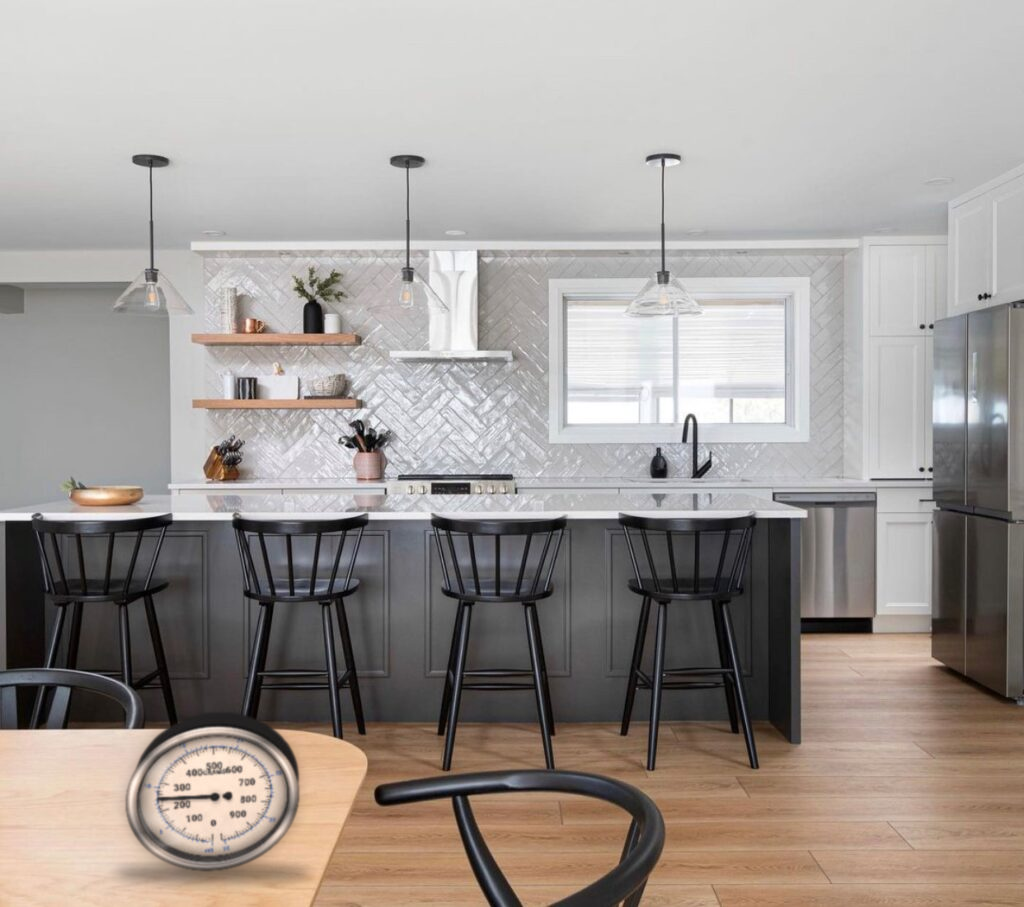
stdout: {"value": 250, "unit": "g"}
